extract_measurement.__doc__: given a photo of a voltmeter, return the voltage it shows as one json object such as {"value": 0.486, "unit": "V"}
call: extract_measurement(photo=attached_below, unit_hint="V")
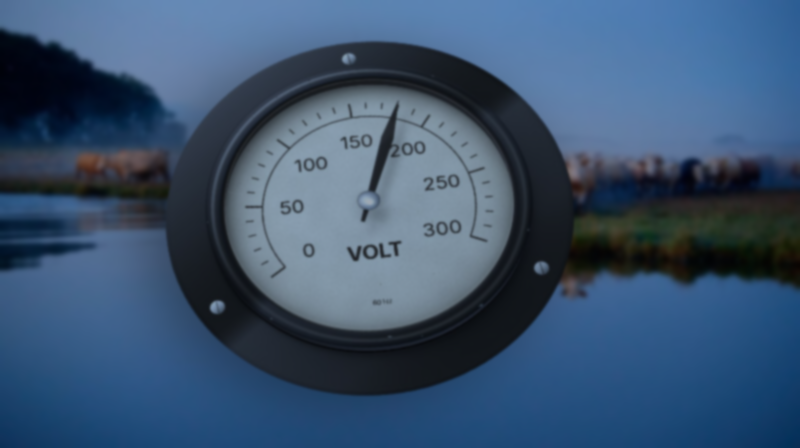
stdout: {"value": 180, "unit": "V"}
